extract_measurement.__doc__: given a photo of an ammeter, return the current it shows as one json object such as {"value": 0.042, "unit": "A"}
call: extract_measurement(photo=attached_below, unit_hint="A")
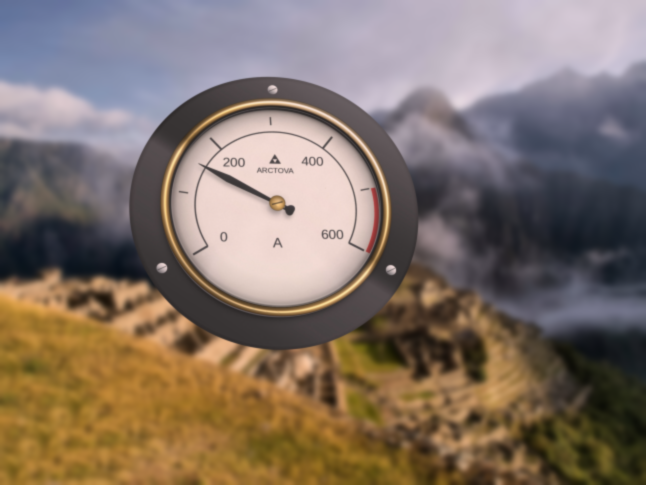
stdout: {"value": 150, "unit": "A"}
